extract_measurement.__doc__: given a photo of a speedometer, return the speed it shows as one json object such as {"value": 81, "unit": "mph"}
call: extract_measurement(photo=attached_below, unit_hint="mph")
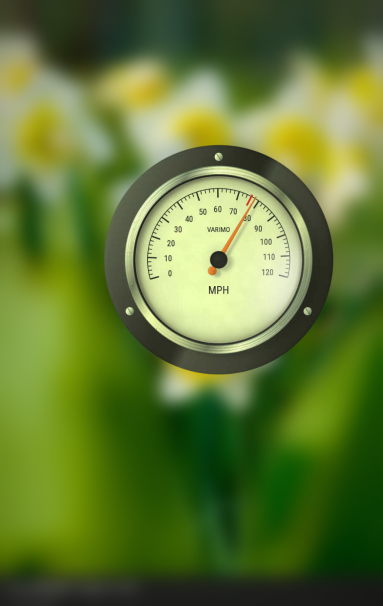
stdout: {"value": 78, "unit": "mph"}
